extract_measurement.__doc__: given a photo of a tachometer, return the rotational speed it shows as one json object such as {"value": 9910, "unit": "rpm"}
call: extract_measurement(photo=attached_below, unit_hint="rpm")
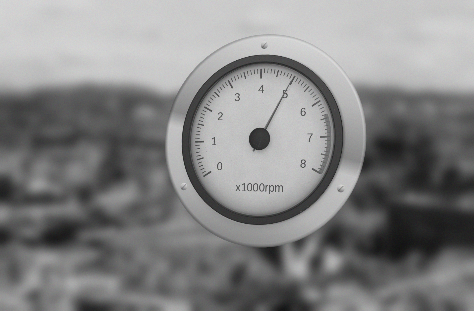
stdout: {"value": 5000, "unit": "rpm"}
